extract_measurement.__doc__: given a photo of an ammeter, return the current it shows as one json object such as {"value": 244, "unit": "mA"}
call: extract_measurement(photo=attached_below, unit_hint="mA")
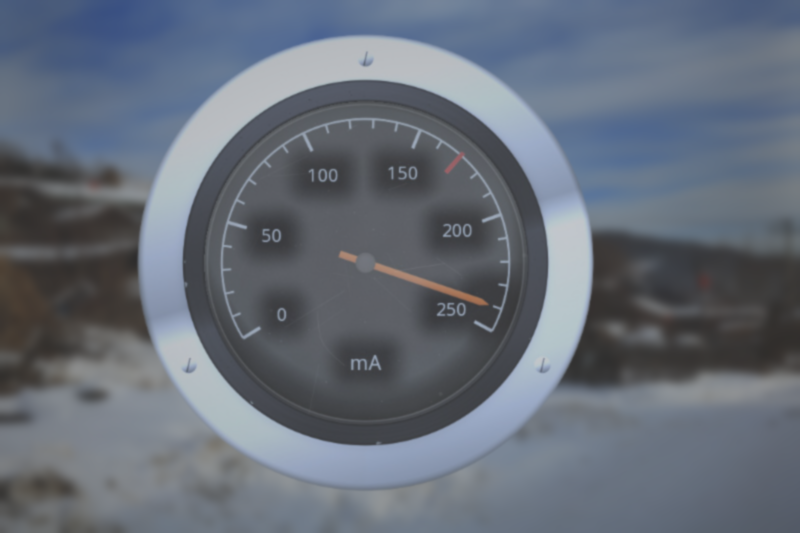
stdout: {"value": 240, "unit": "mA"}
